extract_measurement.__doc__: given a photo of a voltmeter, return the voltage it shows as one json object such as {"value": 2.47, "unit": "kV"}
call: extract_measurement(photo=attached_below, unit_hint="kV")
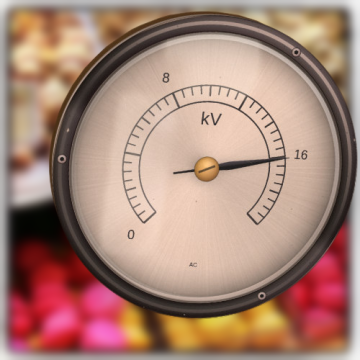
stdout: {"value": 16, "unit": "kV"}
